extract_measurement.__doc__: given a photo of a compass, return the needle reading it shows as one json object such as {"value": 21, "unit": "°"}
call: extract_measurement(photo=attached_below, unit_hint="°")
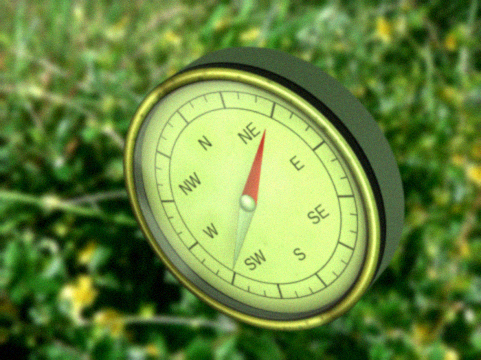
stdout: {"value": 60, "unit": "°"}
